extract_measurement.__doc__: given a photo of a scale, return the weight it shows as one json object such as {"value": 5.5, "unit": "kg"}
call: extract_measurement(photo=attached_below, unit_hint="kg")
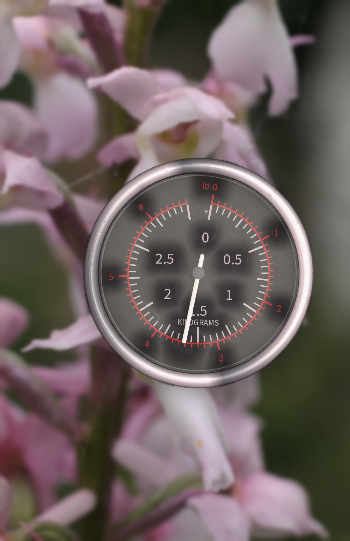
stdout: {"value": 1.6, "unit": "kg"}
